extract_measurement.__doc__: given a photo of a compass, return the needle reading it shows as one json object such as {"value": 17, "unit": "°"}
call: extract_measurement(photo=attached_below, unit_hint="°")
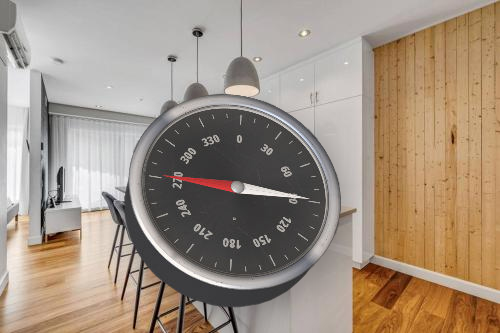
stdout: {"value": 270, "unit": "°"}
